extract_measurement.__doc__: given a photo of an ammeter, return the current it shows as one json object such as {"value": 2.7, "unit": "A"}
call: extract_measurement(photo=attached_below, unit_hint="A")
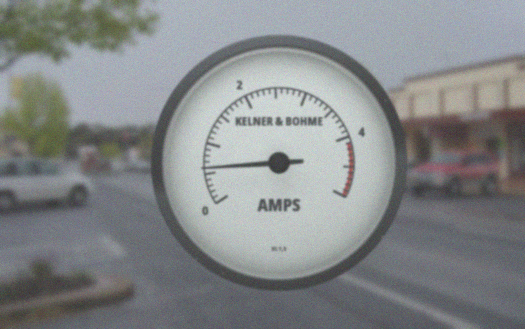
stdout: {"value": 0.6, "unit": "A"}
